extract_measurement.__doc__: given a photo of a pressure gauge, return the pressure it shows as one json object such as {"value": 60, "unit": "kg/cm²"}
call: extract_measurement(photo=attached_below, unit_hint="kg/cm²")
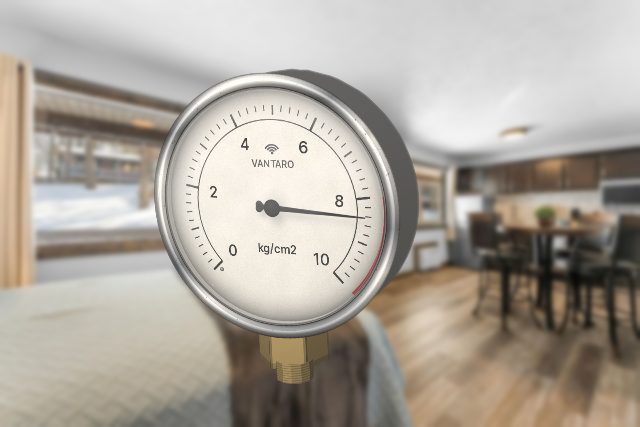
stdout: {"value": 8.4, "unit": "kg/cm²"}
